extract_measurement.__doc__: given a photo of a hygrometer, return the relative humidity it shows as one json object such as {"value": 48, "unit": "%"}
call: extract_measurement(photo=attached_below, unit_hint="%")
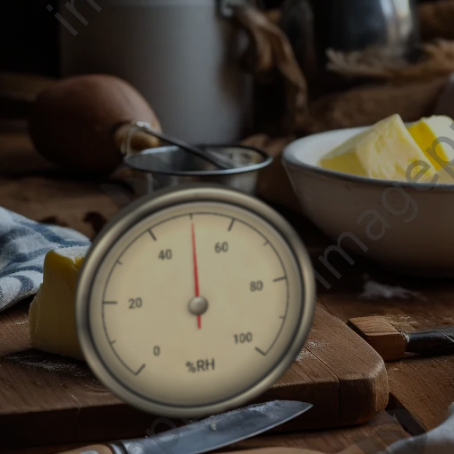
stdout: {"value": 50, "unit": "%"}
